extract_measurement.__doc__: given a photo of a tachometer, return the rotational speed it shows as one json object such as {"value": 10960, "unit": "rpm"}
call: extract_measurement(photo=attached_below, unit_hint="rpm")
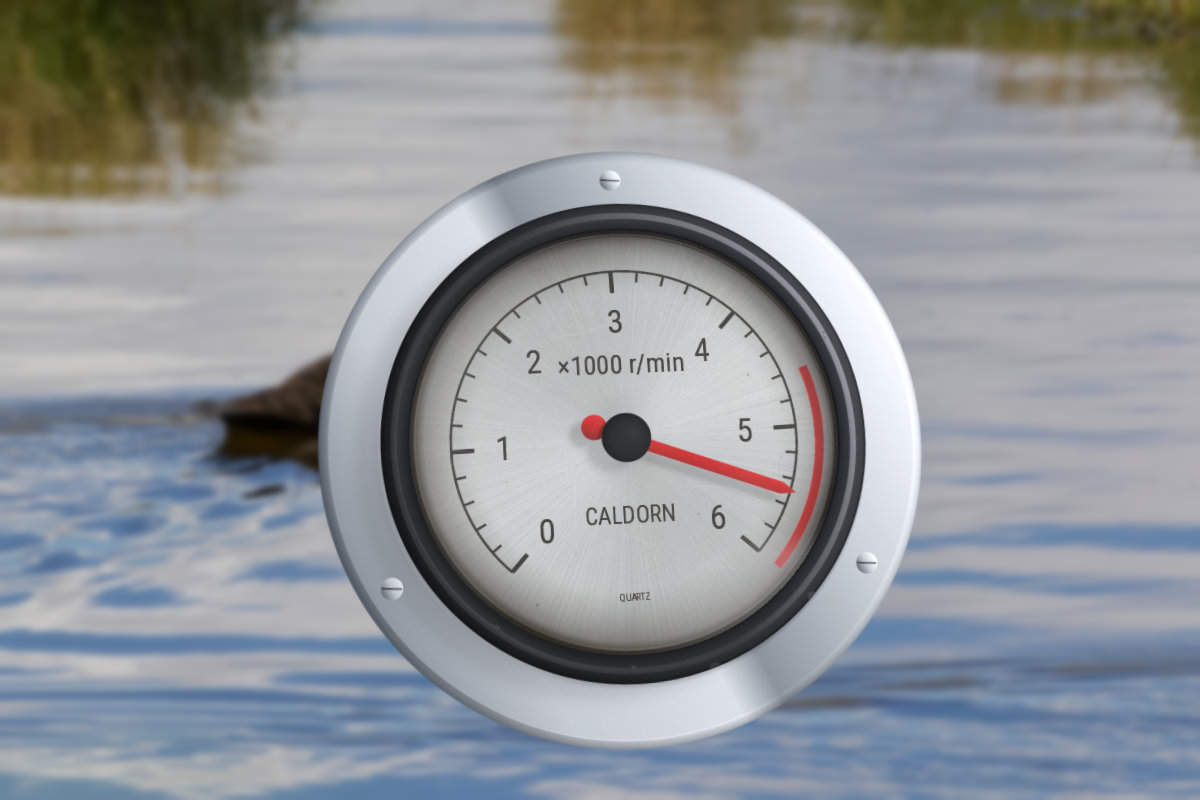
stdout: {"value": 5500, "unit": "rpm"}
